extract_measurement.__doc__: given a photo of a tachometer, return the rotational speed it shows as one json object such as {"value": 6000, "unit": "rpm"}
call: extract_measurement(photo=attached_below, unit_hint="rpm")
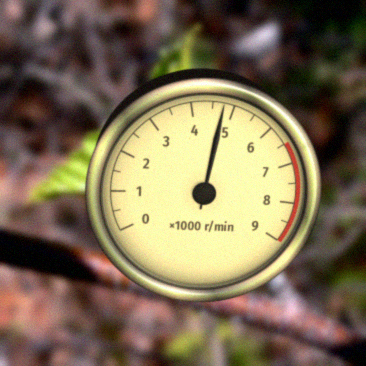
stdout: {"value": 4750, "unit": "rpm"}
